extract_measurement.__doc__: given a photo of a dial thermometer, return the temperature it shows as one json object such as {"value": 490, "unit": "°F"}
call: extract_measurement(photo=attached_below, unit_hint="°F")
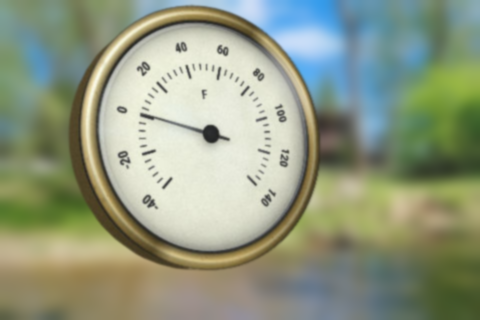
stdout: {"value": 0, "unit": "°F"}
